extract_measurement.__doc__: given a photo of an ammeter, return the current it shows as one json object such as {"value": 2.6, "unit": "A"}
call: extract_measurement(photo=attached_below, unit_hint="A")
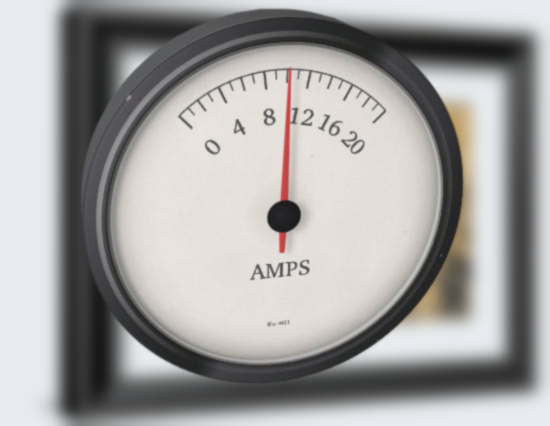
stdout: {"value": 10, "unit": "A"}
